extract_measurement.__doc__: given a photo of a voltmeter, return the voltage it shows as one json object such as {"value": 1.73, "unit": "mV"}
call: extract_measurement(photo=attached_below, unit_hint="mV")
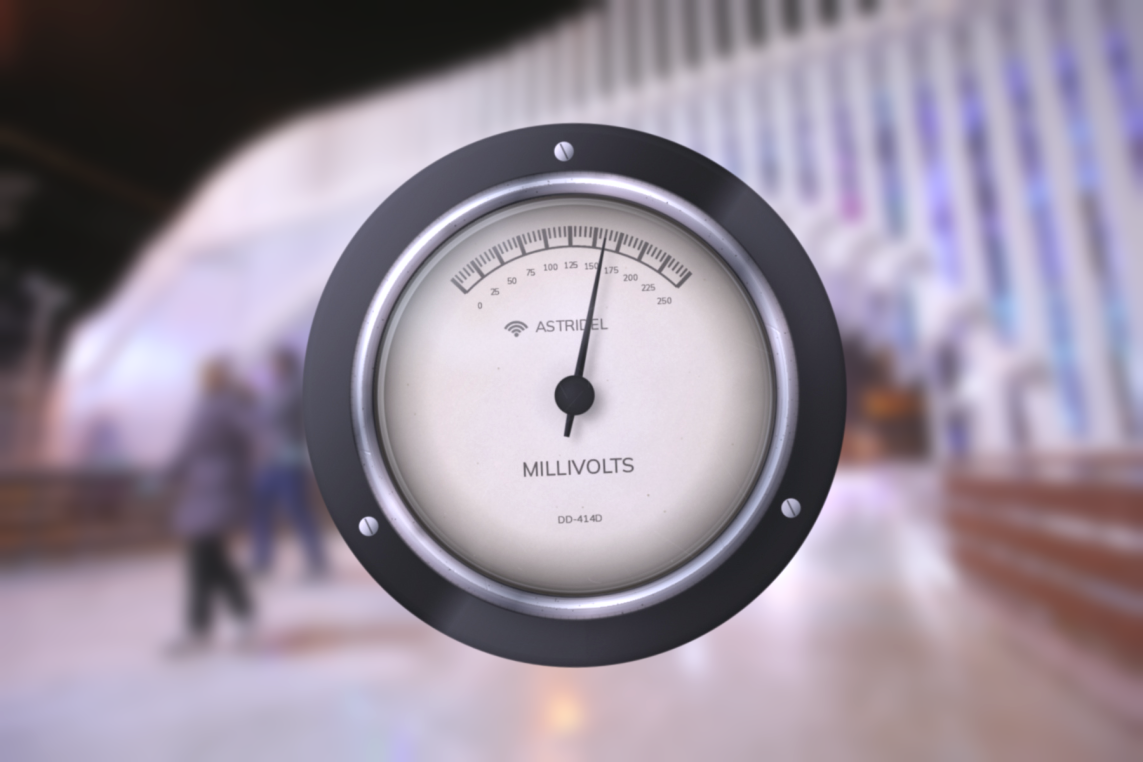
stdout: {"value": 160, "unit": "mV"}
